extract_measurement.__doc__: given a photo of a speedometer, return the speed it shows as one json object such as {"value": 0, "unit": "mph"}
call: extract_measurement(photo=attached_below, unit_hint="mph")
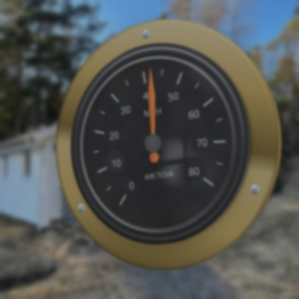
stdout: {"value": 42.5, "unit": "mph"}
